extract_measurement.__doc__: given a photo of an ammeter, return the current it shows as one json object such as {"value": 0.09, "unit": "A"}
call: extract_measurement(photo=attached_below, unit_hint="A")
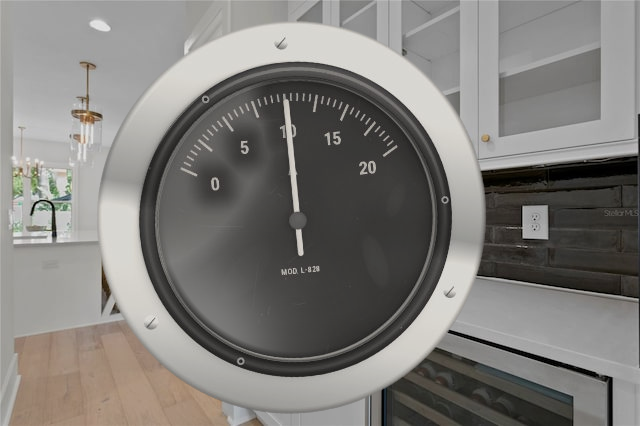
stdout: {"value": 10, "unit": "A"}
